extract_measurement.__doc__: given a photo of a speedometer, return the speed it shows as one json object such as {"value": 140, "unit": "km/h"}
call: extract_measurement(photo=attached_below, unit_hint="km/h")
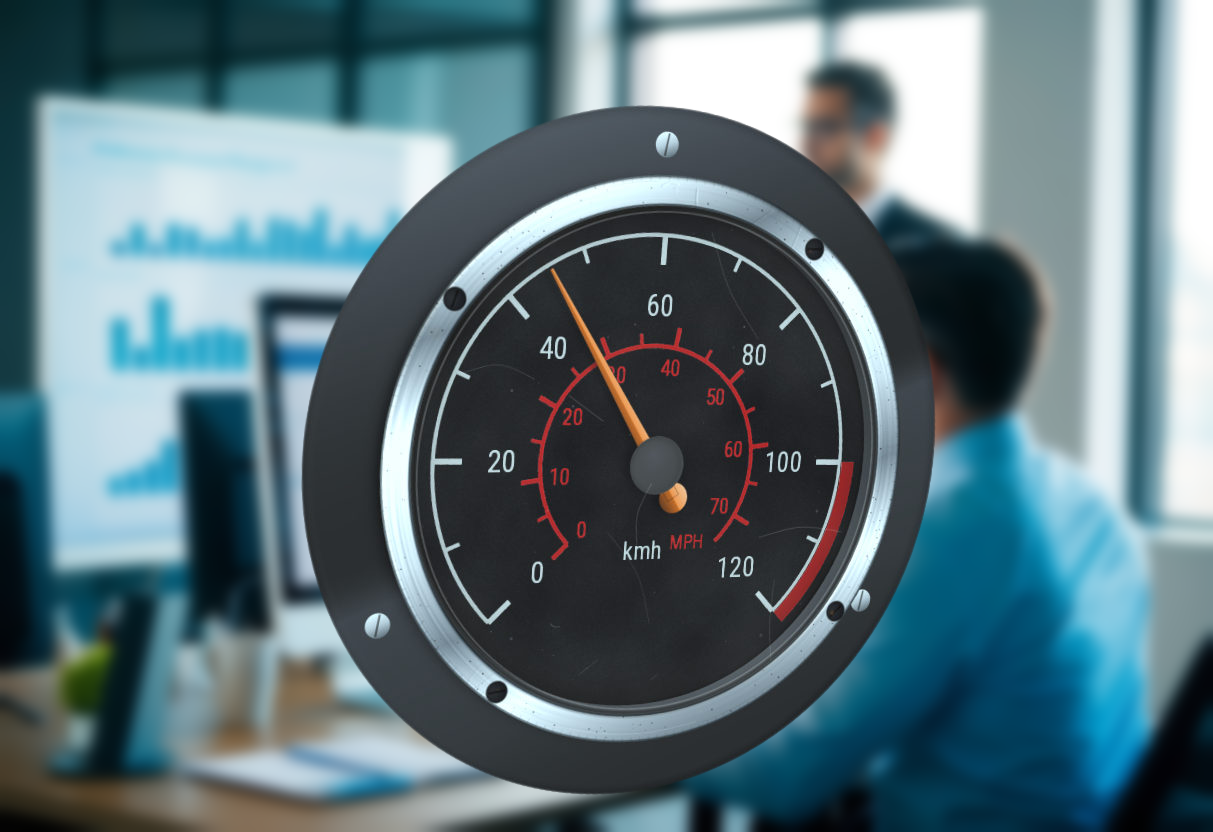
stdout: {"value": 45, "unit": "km/h"}
